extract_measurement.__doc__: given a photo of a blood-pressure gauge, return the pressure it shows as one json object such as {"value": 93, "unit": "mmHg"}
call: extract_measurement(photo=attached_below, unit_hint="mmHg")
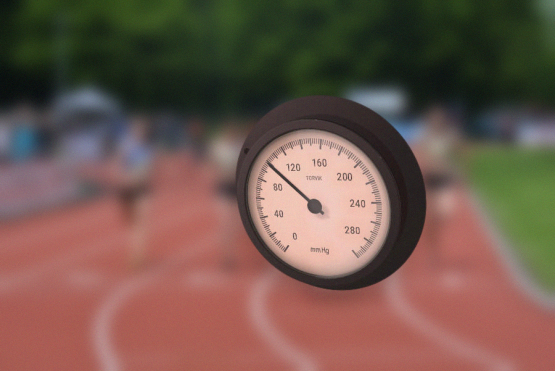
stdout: {"value": 100, "unit": "mmHg"}
